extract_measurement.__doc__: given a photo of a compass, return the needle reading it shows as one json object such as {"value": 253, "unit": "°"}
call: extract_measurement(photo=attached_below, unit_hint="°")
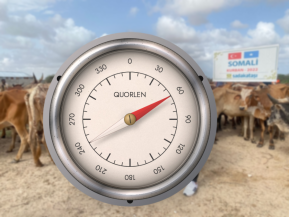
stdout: {"value": 60, "unit": "°"}
